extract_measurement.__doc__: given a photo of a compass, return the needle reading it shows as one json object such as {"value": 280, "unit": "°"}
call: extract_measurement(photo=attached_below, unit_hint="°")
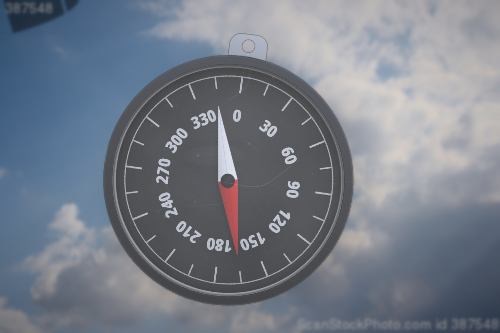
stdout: {"value": 165, "unit": "°"}
